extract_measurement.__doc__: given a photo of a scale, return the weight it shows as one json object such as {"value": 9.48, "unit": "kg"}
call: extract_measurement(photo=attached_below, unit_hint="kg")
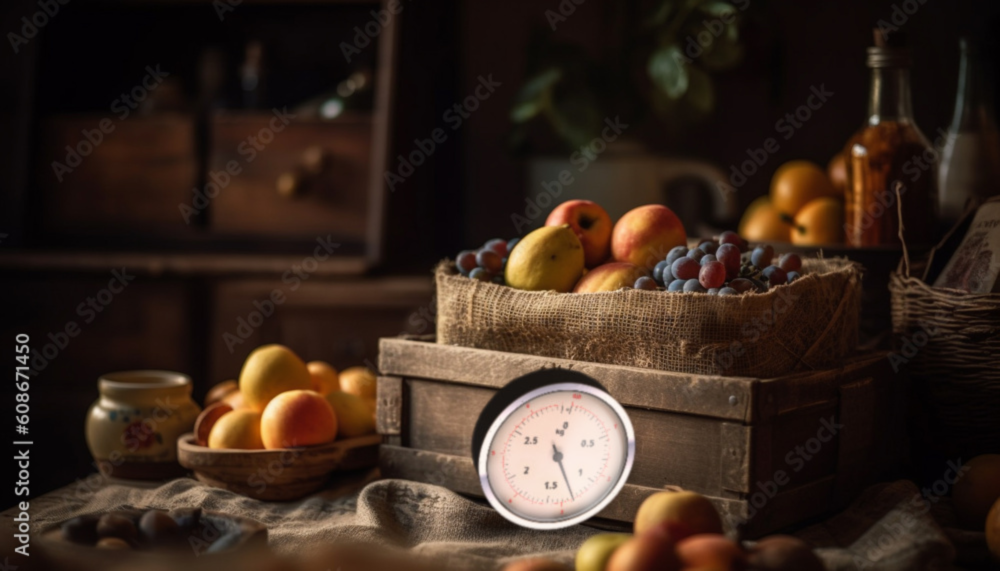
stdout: {"value": 1.25, "unit": "kg"}
